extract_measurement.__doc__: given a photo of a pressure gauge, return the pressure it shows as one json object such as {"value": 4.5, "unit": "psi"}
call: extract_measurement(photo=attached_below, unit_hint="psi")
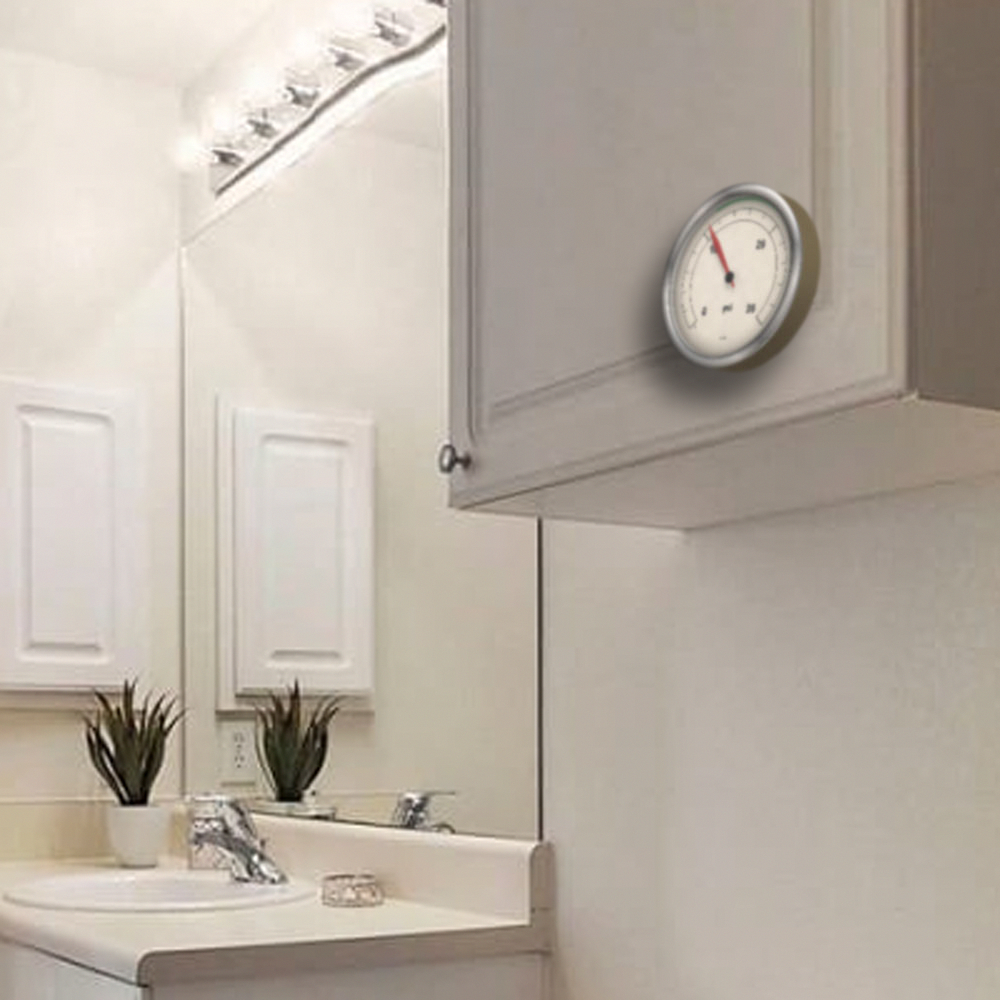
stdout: {"value": 11, "unit": "psi"}
